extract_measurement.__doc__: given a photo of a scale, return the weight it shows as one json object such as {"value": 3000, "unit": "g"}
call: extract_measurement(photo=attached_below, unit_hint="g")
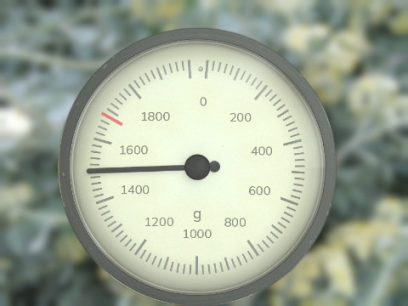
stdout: {"value": 1500, "unit": "g"}
